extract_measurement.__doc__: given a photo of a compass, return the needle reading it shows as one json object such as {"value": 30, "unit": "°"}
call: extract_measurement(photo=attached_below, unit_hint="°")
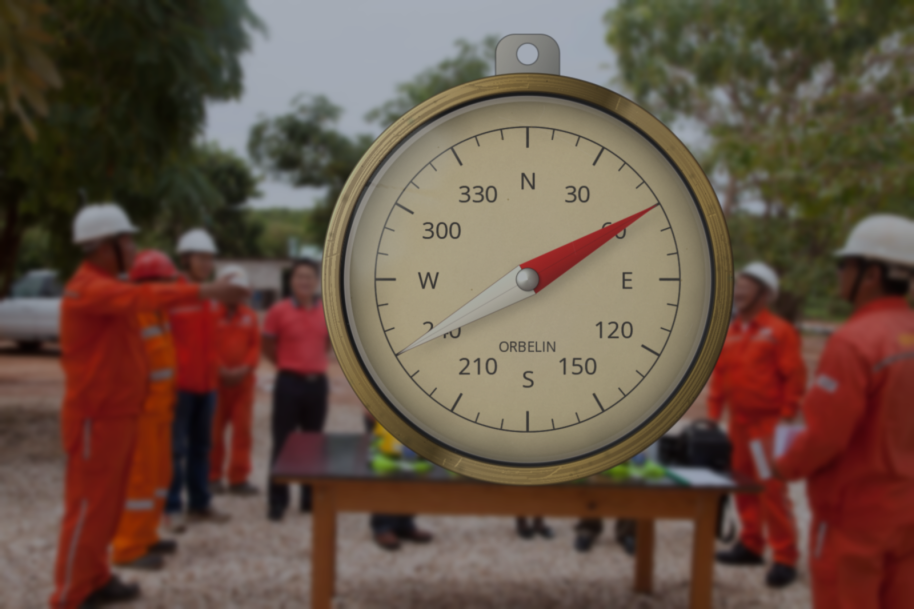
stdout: {"value": 60, "unit": "°"}
